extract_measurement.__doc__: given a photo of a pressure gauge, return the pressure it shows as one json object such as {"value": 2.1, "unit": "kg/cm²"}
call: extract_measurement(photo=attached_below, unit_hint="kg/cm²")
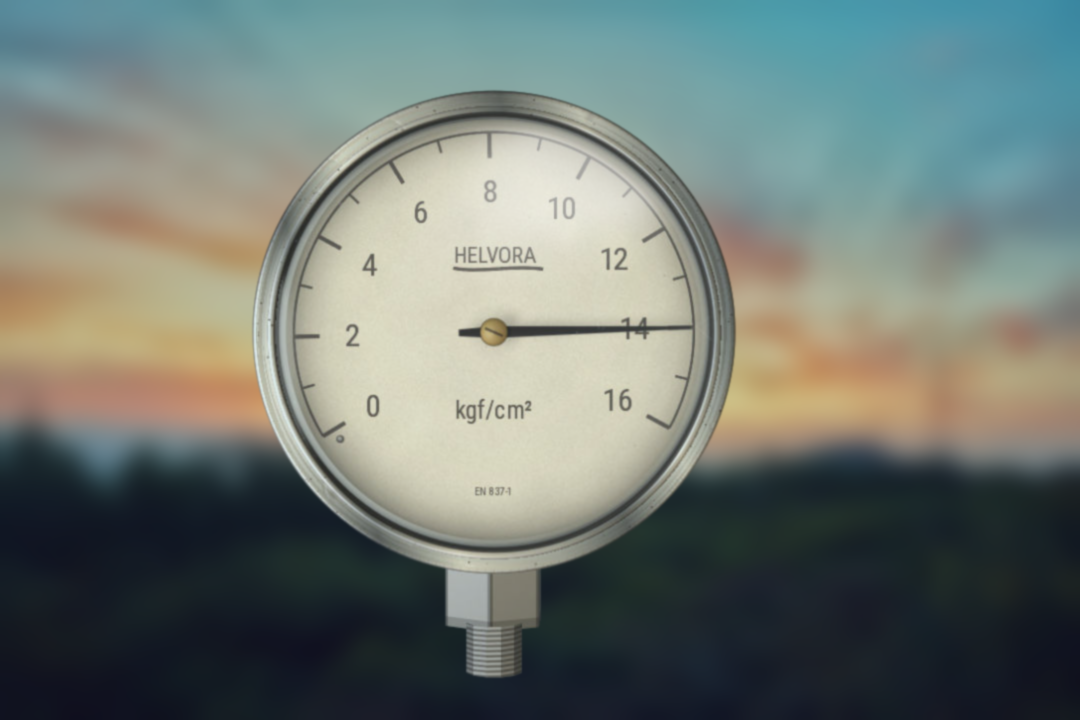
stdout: {"value": 14, "unit": "kg/cm²"}
